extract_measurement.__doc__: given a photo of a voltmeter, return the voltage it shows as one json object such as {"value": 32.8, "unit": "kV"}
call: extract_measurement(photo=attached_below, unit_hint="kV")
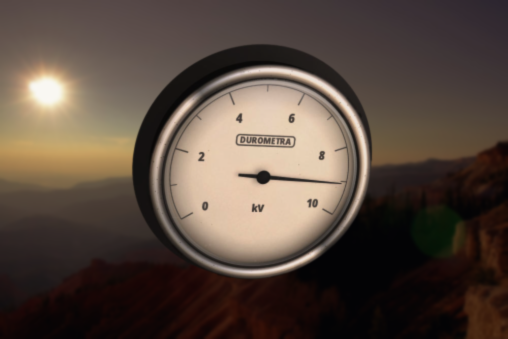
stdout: {"value": 9, "unit": "kV"}
